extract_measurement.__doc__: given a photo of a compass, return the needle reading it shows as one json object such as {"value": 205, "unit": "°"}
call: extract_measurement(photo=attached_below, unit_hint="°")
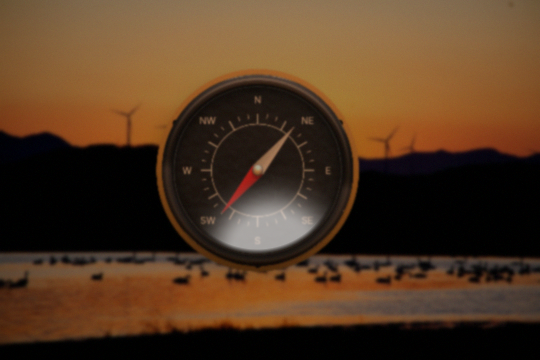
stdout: {"value": 220, "unit": "°"}
